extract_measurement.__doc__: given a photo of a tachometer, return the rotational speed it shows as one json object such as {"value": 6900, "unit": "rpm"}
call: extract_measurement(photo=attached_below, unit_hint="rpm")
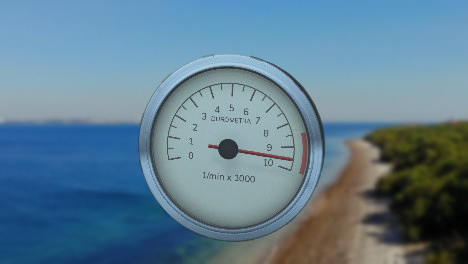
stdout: {"value": 9500, "unit": "rpm"}
